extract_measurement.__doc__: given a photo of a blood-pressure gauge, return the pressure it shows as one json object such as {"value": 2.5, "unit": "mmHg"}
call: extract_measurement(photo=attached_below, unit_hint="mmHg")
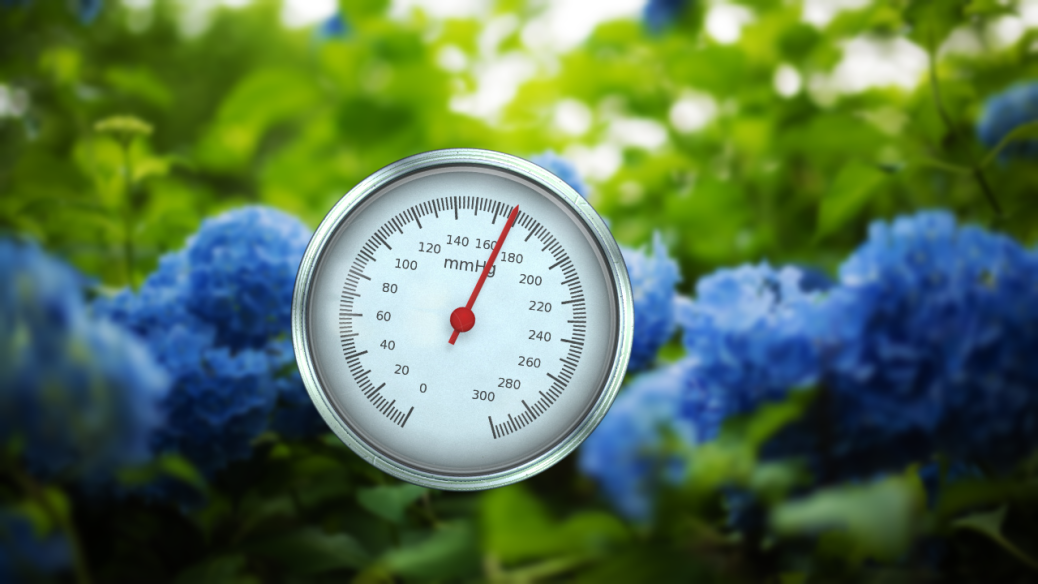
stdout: {"value": 168, "unit": "mmHg"}
